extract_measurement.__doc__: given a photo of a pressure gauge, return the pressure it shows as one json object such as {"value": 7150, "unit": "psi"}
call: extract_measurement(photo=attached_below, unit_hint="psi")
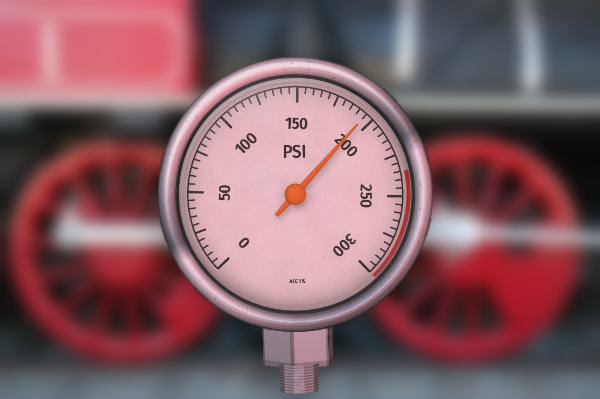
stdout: {"value": 195, "unit": "psi"}
